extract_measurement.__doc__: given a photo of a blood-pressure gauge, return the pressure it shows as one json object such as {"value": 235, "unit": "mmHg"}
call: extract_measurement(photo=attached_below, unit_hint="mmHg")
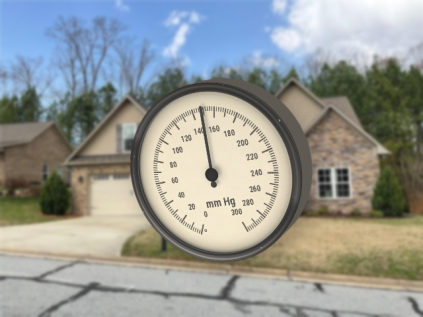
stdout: {"value": 150, "unit": "mmHg"}
